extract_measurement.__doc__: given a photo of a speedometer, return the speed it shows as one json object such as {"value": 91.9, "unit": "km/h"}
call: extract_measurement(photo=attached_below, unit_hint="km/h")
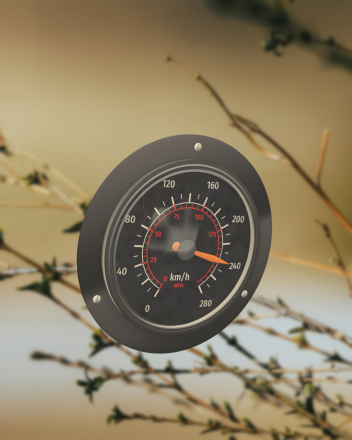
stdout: {"value": 240, "unit": "km/h"}
